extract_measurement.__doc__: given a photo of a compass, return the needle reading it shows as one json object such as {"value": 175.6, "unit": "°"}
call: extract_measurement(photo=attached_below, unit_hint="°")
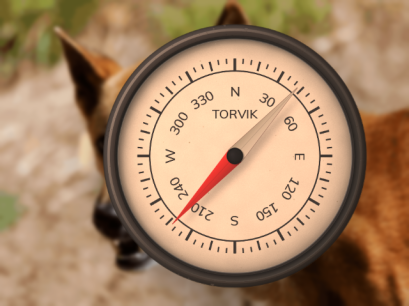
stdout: {"value": 222.5, "unit": "°"}
